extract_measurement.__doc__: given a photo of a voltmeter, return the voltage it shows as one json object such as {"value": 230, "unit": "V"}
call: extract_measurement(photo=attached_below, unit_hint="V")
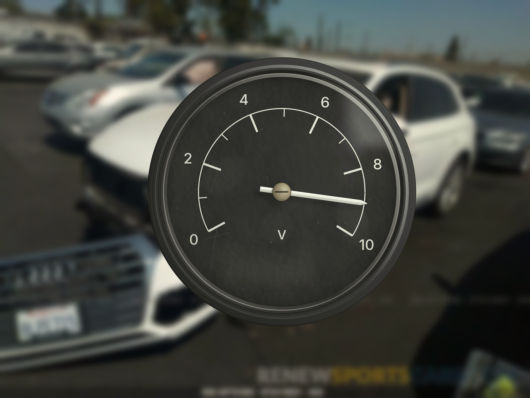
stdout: {"value": 9, "unit": "V"}
